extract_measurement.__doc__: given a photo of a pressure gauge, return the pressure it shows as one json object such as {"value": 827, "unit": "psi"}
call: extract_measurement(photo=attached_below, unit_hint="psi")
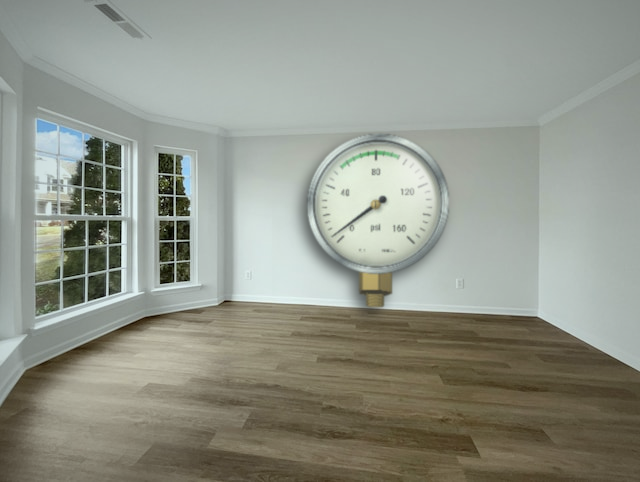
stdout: {"value": 5, "unit": "psi"}
